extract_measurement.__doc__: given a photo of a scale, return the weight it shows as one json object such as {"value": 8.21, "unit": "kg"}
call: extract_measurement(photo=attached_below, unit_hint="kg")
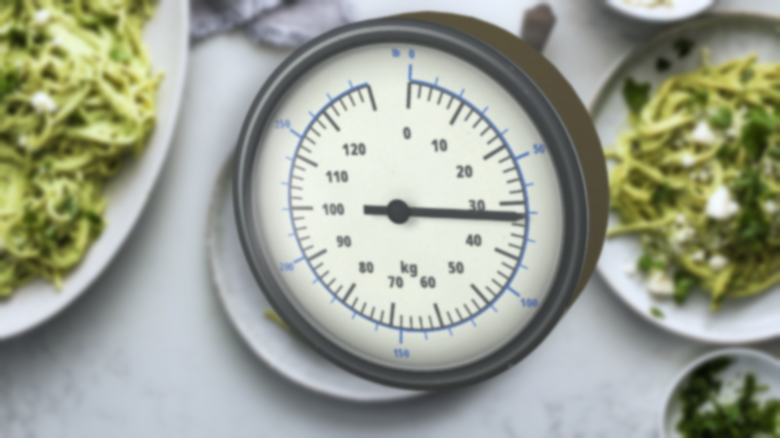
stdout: {"value": 32, "unit": "kg"}
